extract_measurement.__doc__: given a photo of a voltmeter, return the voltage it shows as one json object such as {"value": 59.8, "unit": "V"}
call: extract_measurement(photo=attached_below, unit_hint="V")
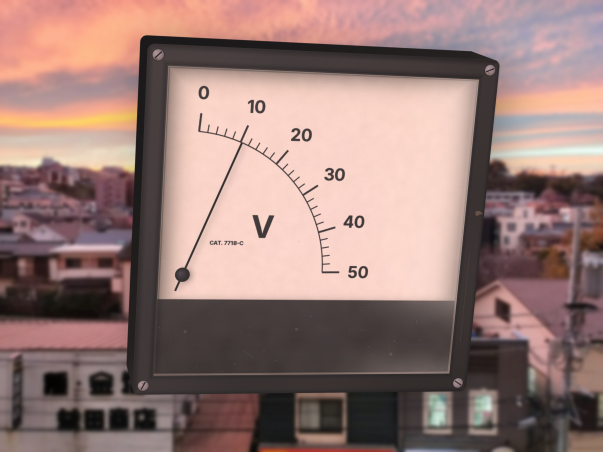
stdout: {"value": 10, "unit": "V"}
